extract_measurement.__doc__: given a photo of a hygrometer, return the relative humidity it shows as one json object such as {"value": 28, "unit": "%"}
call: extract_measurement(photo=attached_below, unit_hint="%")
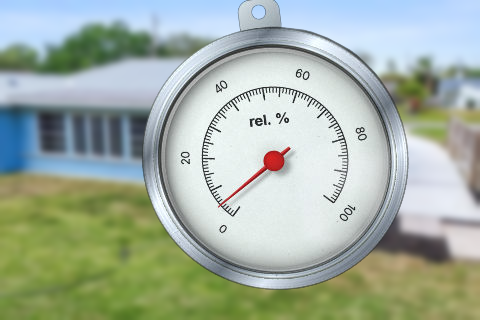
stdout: {"value": 5, "unit": "%"}
